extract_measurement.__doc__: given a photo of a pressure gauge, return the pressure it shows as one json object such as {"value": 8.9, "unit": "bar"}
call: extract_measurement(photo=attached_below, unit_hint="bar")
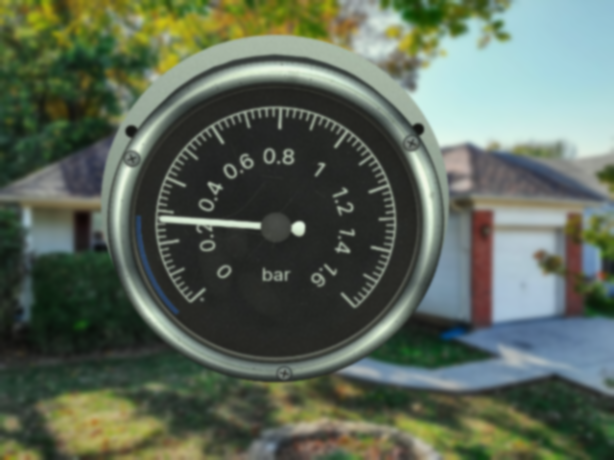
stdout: {"value": 0.28, "unit": "bar"}
